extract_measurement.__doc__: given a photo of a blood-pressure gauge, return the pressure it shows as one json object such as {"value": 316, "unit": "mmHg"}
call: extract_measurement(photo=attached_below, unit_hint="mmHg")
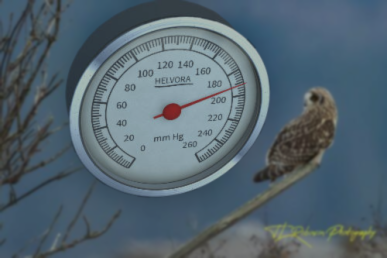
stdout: {"value": 190, "unit": "mmHg"}
